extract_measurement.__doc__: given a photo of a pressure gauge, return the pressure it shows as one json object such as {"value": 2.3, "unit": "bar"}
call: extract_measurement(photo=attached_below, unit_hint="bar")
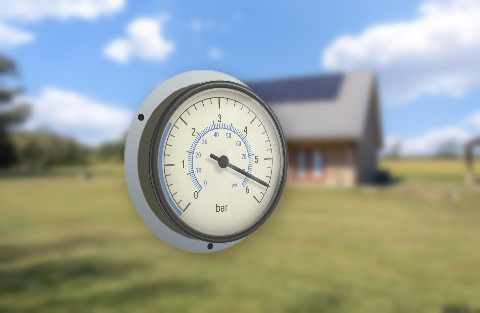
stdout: {"value": 5.6, "unit": "bar"}
